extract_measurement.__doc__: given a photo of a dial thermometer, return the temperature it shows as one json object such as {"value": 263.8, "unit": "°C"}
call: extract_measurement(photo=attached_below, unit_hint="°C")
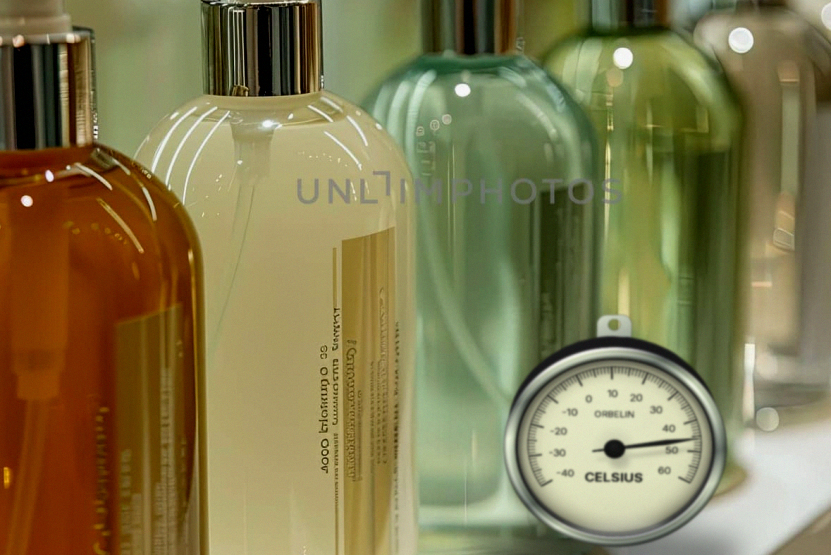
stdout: {"value": 45, "unit": "°C"}
